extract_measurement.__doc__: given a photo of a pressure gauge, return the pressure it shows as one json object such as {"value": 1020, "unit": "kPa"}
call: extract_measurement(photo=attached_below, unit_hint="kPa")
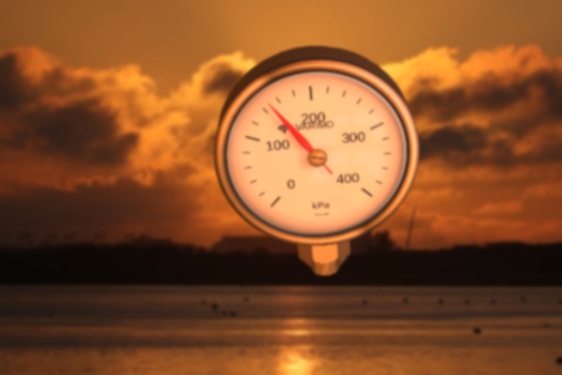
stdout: {"value": 150, "unit": "kPa"}
